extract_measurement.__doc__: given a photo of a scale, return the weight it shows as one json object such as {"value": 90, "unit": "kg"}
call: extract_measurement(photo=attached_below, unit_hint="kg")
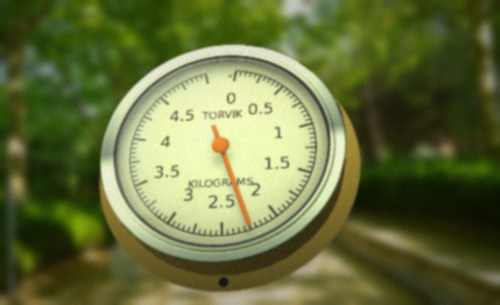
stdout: {"value": 2.25, "unit": "kg"}
